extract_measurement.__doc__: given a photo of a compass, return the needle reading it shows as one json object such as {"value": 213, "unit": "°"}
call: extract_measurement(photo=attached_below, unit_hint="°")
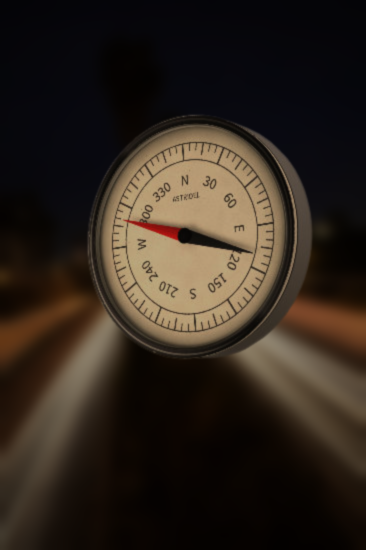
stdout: {"value": 290, "unit": "°"}
